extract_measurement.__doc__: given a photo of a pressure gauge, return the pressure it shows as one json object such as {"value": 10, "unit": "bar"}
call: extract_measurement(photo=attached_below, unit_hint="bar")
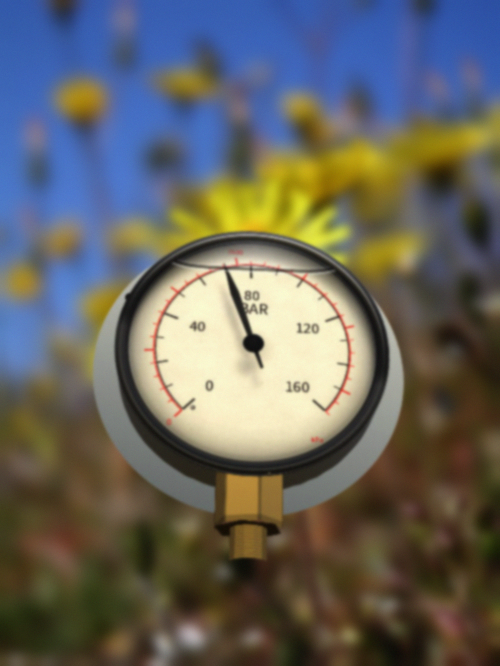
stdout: {"value": 70, "unit": "bar"}
